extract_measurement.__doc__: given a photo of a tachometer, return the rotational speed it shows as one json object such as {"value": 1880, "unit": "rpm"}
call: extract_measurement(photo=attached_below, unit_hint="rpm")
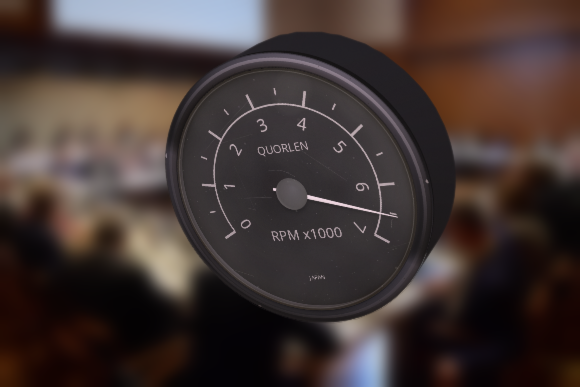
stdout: {"value": 6500, "unit": "rpm"}
